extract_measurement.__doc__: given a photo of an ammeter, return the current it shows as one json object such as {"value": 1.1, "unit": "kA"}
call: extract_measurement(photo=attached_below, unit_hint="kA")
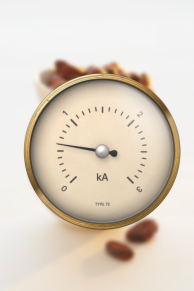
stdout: {"value": 0.6, "unit": "kA"}
